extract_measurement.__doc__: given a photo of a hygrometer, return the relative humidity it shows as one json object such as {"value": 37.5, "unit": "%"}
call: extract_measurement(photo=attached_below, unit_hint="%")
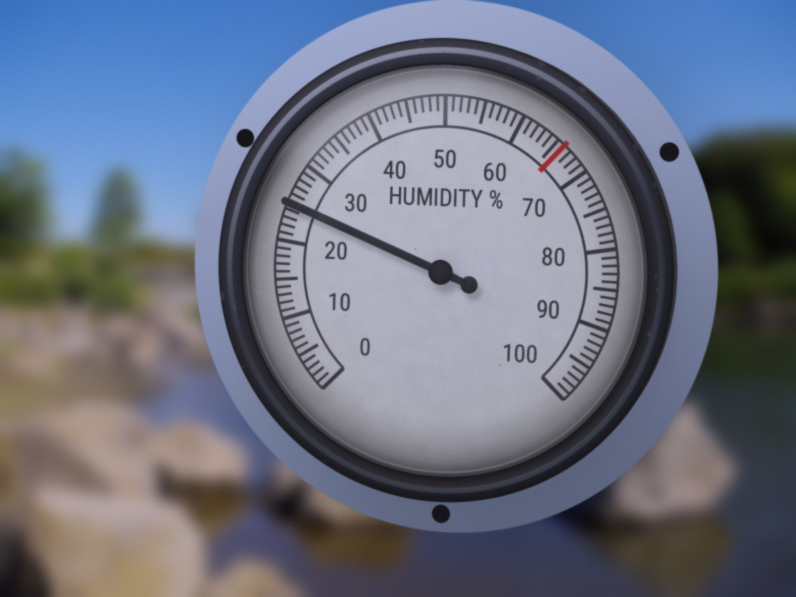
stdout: {"value": 25, "unit": "%"}
